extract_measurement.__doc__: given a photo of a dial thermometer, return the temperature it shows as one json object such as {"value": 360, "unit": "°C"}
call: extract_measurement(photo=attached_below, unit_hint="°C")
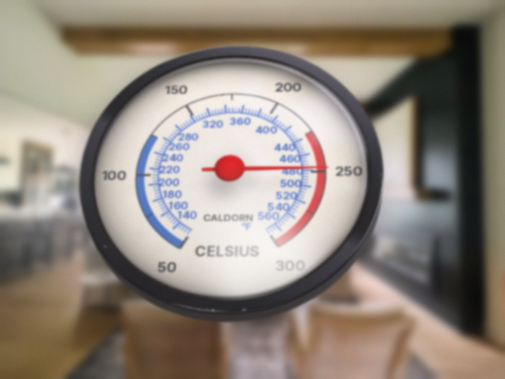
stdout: {"value": 250, "unit": "°C"}
